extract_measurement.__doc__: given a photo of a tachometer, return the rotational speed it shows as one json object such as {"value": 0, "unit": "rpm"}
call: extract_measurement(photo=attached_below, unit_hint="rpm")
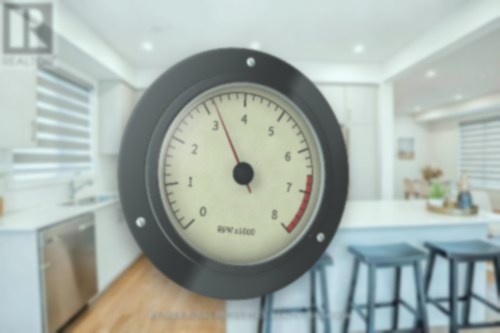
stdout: {"value": 3200, "unit": "rpm"}
